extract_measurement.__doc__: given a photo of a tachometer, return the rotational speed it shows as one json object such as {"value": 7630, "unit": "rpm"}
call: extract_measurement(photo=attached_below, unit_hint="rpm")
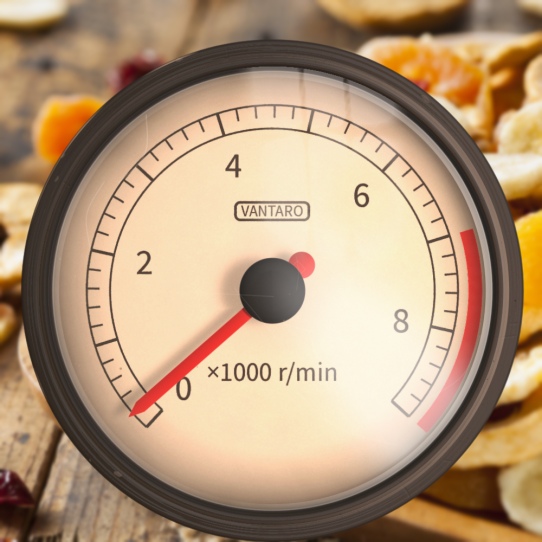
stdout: {"value": 200, "unit": "rpm"}
